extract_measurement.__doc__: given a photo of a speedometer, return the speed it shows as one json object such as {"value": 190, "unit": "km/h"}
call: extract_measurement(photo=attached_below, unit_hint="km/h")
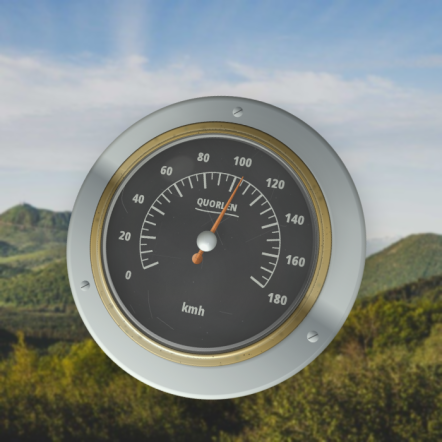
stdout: {"value": 105, "unit": "km/h"}
